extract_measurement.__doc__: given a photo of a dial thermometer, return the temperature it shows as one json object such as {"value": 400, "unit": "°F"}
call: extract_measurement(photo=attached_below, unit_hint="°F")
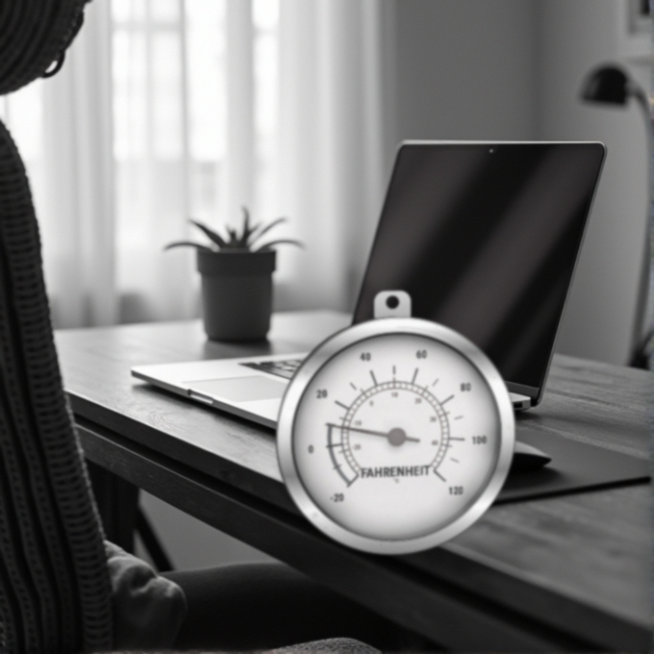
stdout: {"value": 10, "unit": "°F"}
